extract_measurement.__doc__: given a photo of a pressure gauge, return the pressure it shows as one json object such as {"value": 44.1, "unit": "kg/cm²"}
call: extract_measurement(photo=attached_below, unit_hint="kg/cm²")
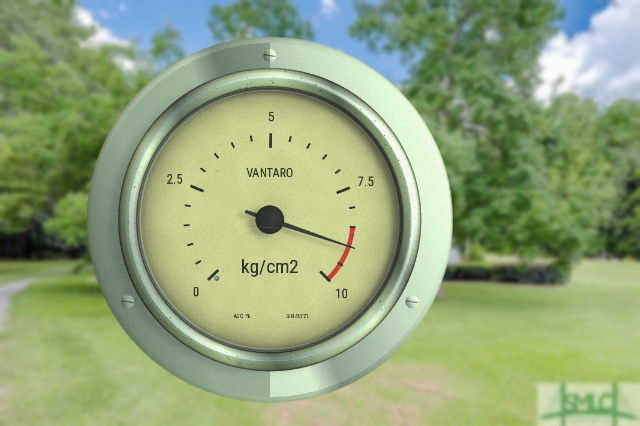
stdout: {"value": 9, "unit": "kg/cm²"}
